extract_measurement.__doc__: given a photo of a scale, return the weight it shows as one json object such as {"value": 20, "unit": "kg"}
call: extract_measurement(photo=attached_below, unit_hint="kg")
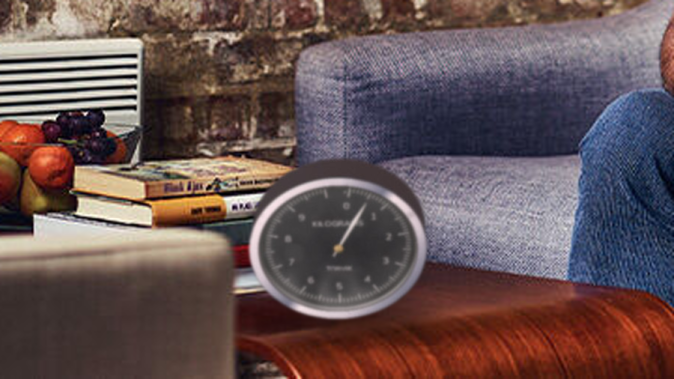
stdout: {"value": 0.5, "unit": "kg"}
